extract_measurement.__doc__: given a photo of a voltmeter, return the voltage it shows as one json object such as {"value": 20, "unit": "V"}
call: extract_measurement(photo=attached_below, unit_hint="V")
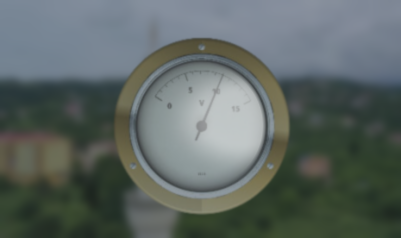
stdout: {"value": 10, "unit": "V"}
